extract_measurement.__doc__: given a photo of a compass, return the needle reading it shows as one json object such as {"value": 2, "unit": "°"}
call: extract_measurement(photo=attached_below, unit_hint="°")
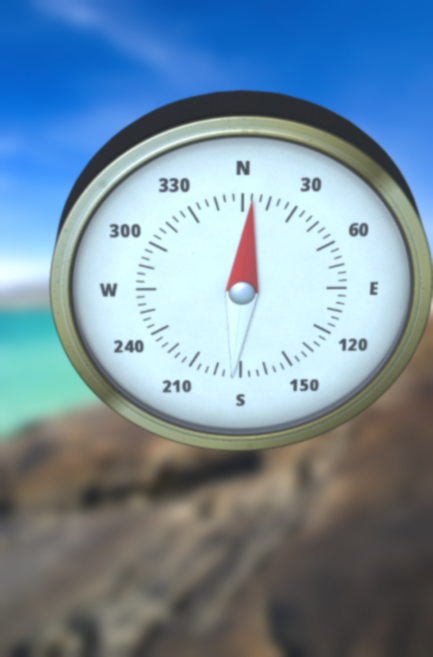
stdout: {"value": 5, "unit": "°"}
